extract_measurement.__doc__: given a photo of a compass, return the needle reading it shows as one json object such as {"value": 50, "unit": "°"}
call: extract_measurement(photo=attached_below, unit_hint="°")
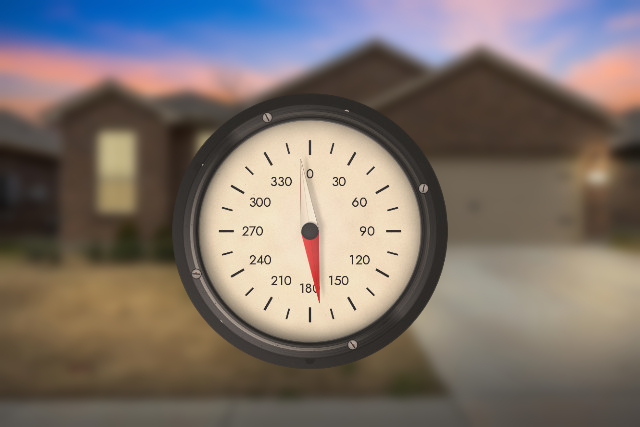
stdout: {"value": 172.5, "unit": "°"}
